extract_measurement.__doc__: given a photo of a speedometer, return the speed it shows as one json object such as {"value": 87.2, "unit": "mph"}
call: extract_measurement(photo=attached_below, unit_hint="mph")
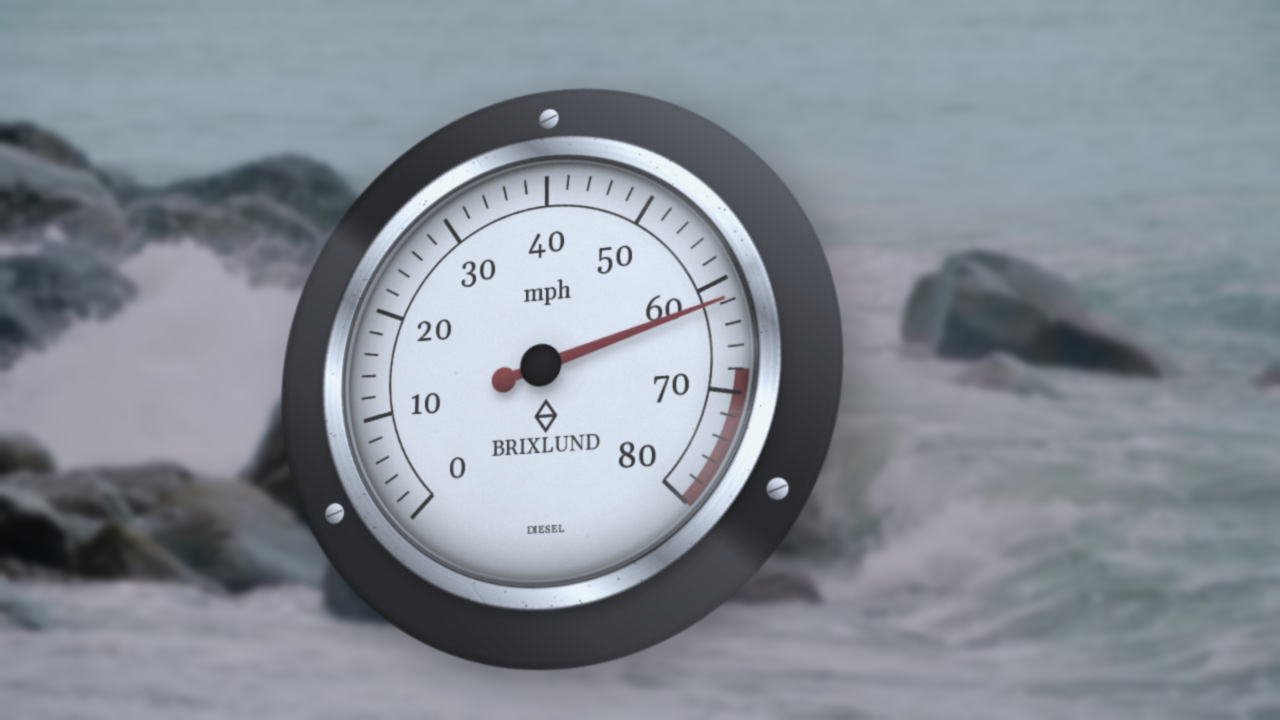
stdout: {"value": 62, "unit": "mph"}
